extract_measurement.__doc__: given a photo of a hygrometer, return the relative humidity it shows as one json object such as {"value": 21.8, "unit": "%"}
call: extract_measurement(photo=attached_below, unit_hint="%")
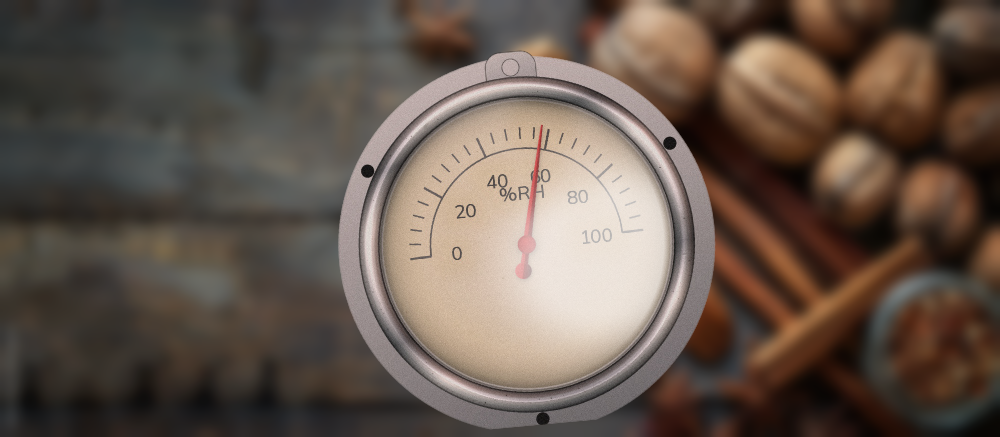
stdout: {"value": 58, "unit": "%"}
